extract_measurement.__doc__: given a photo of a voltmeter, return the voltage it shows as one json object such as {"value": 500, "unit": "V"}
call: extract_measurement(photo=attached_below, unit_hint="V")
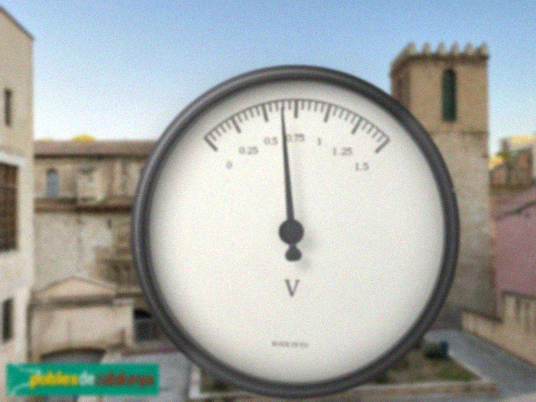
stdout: {"value": 0.65, "unit": "V"}
